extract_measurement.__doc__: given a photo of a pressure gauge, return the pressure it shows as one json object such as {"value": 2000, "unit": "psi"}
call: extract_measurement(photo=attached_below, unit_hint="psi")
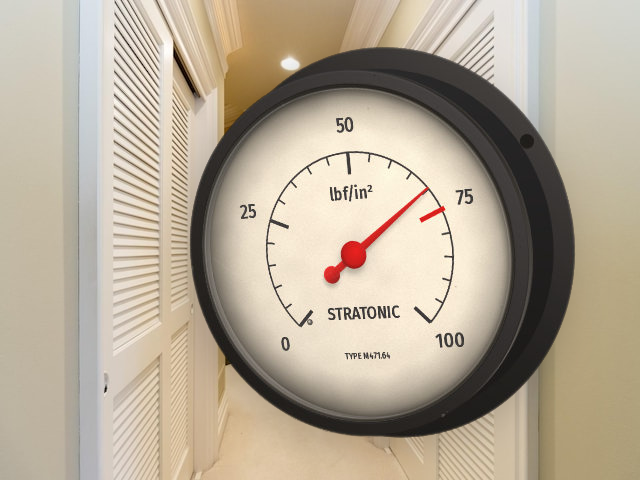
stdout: {"value": 70, "unit": "psi"}
